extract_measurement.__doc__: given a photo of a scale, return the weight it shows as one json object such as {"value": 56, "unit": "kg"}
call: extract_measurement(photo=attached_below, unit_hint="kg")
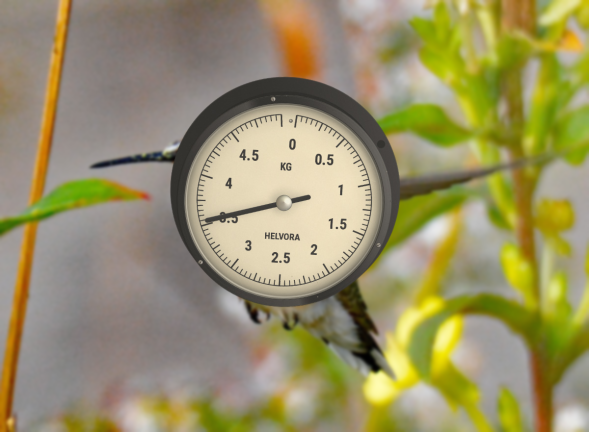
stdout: {"value": 3.55, "unit": "kg"}
